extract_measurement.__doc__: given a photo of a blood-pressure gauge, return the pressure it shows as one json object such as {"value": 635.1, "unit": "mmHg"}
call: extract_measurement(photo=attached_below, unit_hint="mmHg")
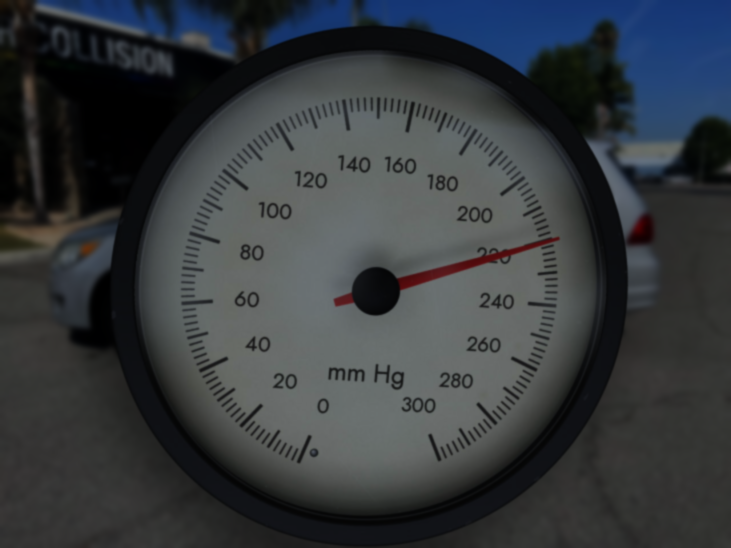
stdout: {"value": 220, "unit": "mmHg"}
